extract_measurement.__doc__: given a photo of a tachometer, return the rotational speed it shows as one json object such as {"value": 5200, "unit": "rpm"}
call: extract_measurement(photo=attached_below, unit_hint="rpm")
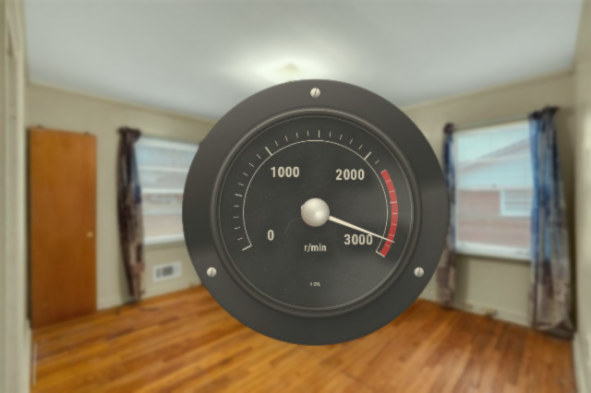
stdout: {"value": 2850, "unit": "rpm"}
